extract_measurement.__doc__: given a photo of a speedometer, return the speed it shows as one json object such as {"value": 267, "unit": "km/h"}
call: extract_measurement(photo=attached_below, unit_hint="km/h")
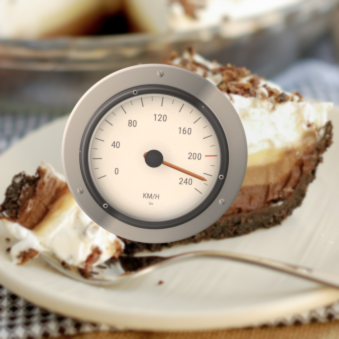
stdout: {"value": 225, "unit": "km/h"}
